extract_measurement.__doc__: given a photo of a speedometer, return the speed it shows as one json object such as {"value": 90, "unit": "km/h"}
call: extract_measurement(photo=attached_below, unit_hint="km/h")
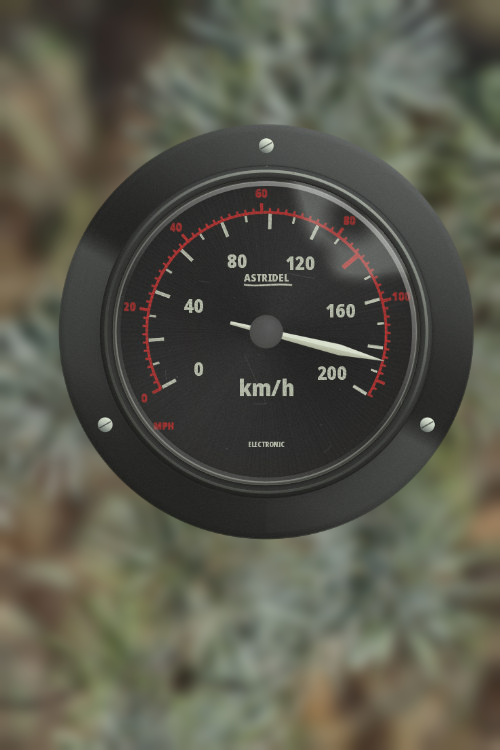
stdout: {"value": 185, "unit": "km/h"}
